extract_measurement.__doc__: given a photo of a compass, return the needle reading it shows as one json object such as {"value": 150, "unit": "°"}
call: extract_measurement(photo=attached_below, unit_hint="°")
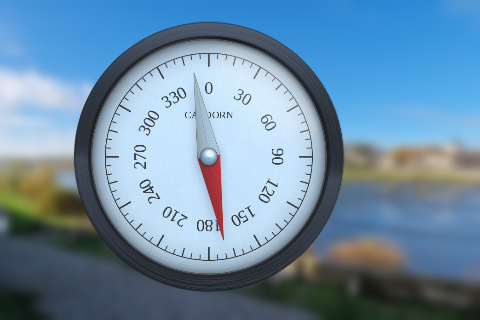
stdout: {"value": 170, "unit": "°"}
